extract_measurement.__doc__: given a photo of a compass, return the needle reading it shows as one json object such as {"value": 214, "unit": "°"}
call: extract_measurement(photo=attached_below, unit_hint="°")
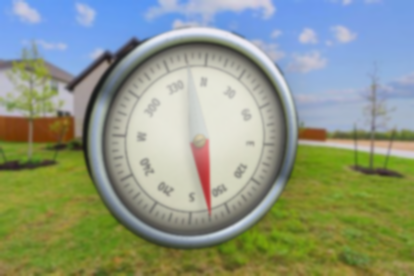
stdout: {"value": 165, "unit": "°"}
